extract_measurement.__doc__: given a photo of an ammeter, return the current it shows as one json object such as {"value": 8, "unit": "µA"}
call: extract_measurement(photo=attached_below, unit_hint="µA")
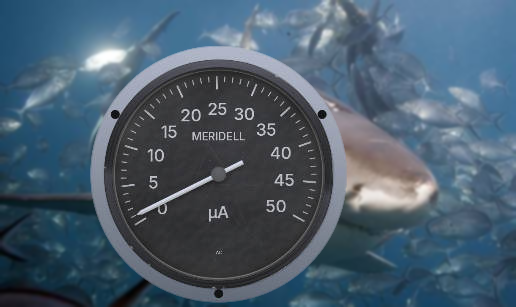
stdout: {"value": 1, "unit": "µA"}
